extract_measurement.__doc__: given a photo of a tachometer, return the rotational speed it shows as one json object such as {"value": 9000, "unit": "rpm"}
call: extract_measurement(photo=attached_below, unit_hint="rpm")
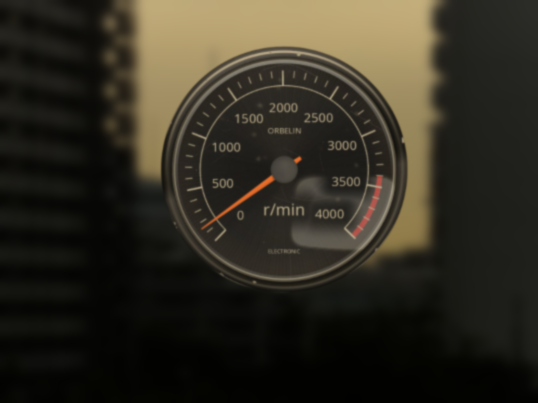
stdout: {"value": 150, "unit": "rpm"}
